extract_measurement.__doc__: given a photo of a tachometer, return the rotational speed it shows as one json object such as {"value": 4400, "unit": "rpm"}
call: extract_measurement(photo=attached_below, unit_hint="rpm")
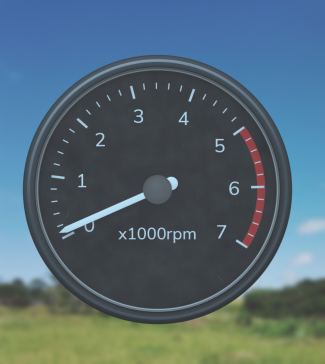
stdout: {"value": 100, "unit": "rpm"}
